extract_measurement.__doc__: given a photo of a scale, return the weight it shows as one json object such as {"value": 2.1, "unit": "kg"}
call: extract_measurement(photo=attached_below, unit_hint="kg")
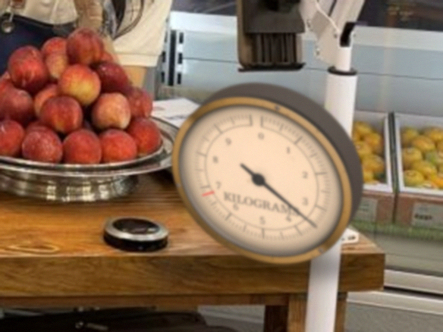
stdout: {"value": 3.5, "unit": "kg"}
